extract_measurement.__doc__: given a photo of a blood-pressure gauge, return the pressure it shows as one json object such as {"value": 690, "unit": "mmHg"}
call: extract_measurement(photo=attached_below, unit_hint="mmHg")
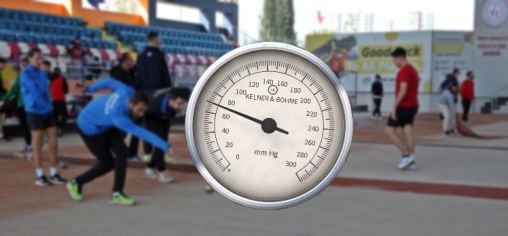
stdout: {"value": 70, "unit": "mmHg"}
